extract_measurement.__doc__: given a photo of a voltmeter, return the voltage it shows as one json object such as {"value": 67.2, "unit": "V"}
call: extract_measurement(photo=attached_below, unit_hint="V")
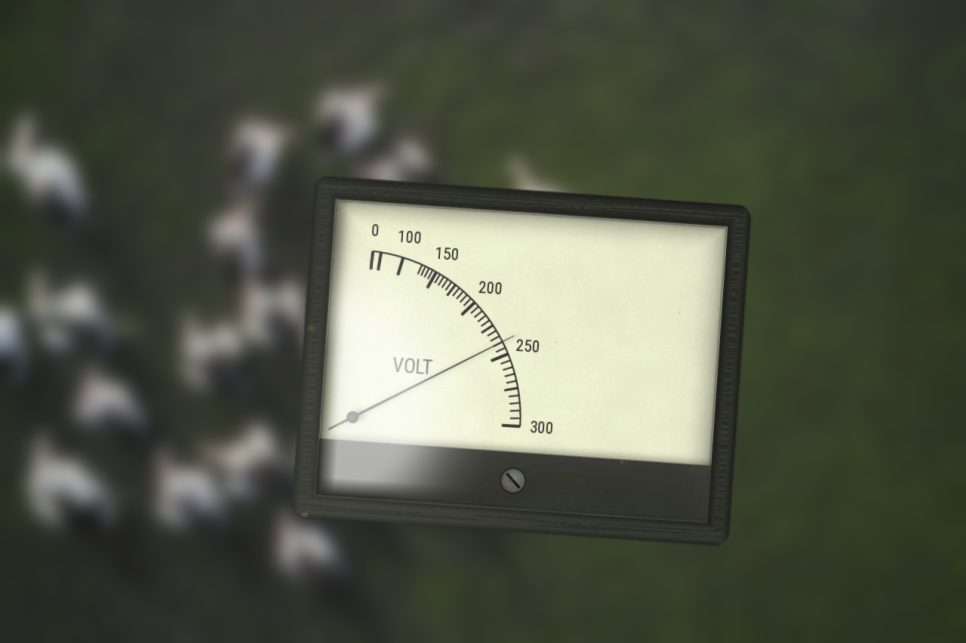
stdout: {"value": 240, "unit": "V"}
